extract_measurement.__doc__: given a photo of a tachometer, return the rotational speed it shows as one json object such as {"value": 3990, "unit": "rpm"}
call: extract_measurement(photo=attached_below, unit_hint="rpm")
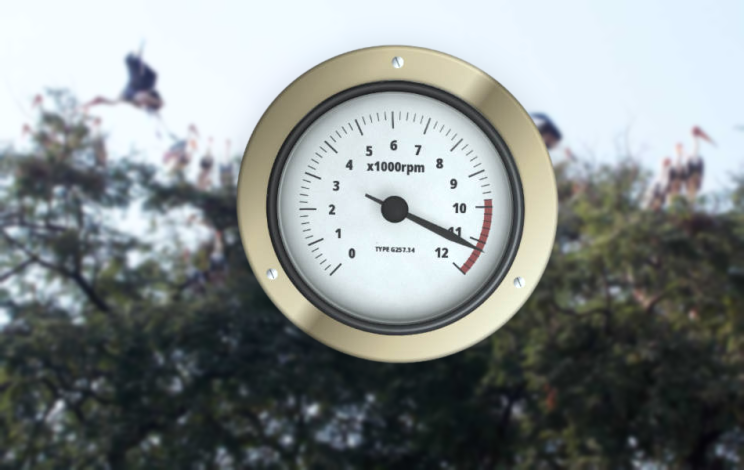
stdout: {"value": 11200, "unit": "rpm"}
